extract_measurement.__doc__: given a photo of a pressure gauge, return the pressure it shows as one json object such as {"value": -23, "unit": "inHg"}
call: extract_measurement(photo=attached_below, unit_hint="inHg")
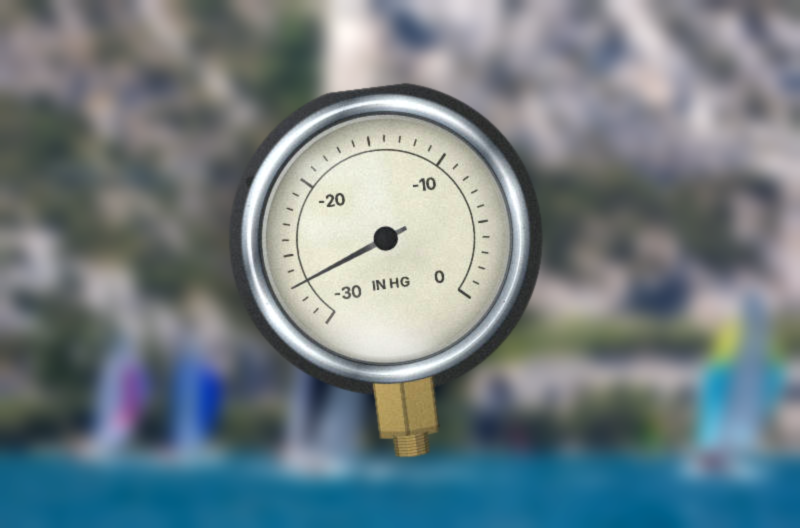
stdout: {"value": -27, "unit": "inHg"}
